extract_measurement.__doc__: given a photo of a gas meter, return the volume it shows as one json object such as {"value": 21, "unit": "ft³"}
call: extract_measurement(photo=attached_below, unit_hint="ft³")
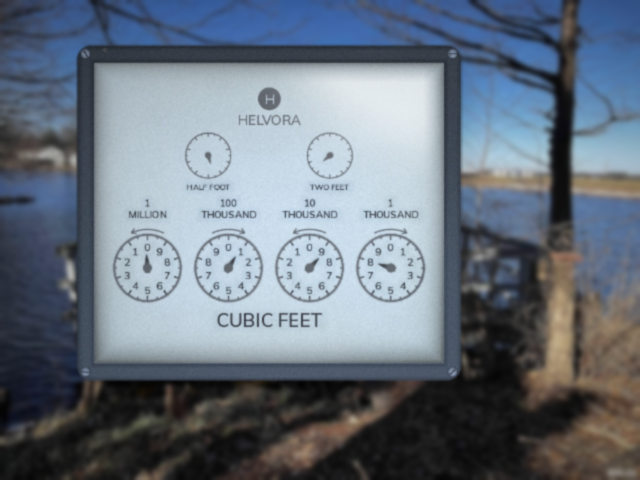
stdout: {"value": 8800, "unit": "ft³"}
